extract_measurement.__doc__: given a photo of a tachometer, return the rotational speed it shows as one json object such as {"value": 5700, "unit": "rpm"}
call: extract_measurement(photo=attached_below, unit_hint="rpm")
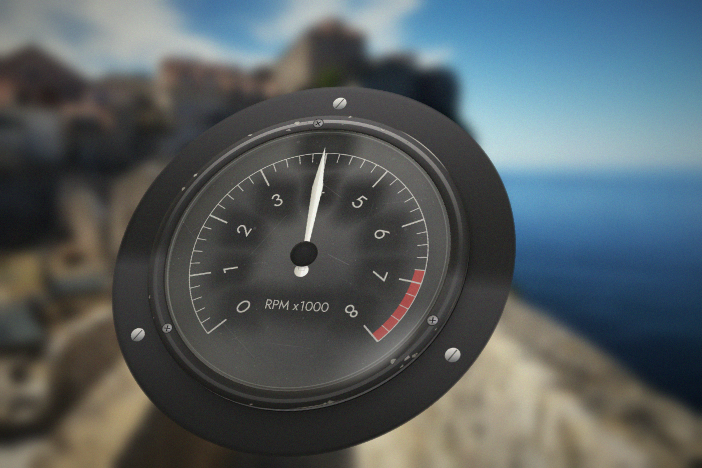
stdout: {"value": 4000, "unit": "rpm"}
